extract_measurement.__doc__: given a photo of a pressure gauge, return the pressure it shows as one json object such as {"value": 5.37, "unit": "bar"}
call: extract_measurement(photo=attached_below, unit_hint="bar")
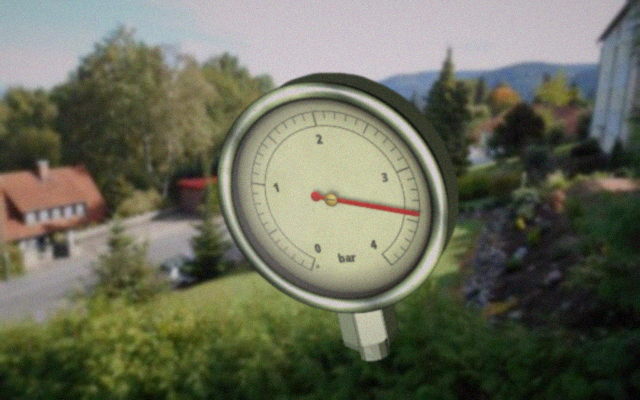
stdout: {"value": 3.4, "unit": "bar"}
